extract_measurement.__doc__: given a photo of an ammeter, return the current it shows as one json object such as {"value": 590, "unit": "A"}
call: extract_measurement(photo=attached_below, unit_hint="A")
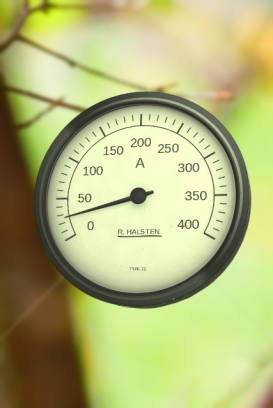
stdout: {"value": 25, "unit": "A"}
